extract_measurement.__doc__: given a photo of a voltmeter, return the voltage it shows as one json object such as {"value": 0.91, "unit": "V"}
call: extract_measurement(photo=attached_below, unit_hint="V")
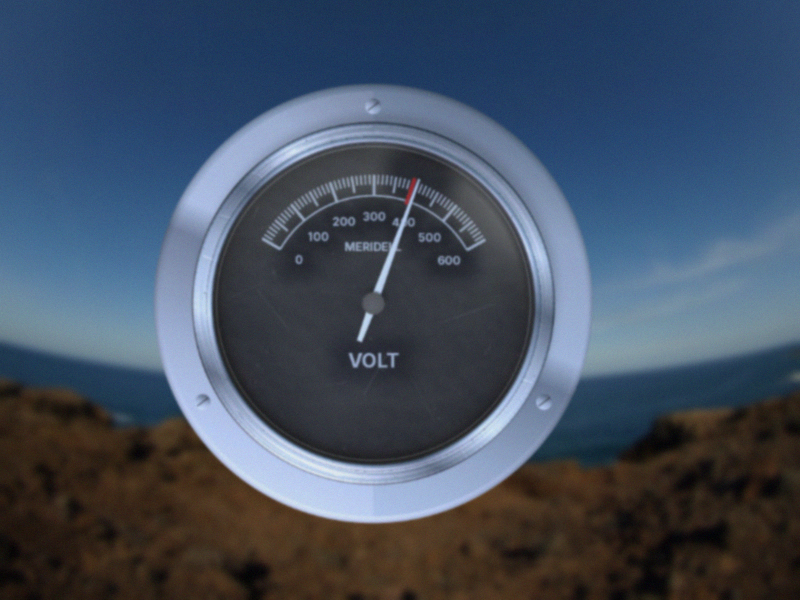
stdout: {"value": 400, "unit": "V"}
